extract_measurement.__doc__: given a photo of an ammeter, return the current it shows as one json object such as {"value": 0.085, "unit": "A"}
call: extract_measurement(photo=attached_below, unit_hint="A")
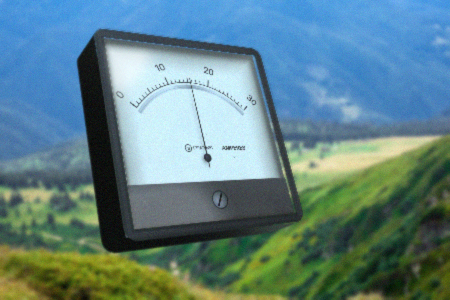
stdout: {"value": 15, "unit": "A"}
